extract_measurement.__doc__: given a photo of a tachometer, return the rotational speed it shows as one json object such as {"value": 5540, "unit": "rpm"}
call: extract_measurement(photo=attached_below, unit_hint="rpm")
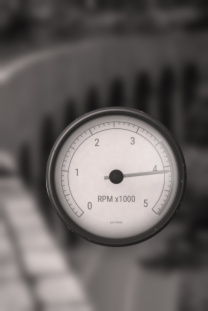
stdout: {"value": 4100, "unit": "rpm"}
